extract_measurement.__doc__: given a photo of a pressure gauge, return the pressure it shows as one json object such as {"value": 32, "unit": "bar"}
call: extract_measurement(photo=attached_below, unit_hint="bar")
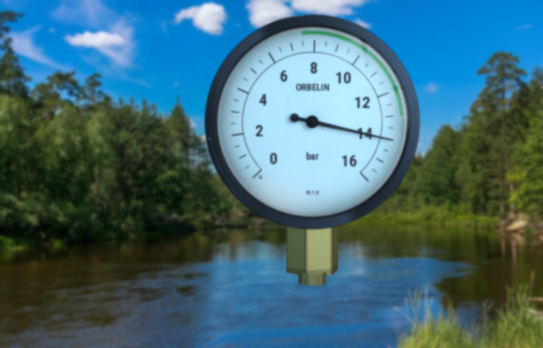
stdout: {"value": 14, "unit": "bar"}
